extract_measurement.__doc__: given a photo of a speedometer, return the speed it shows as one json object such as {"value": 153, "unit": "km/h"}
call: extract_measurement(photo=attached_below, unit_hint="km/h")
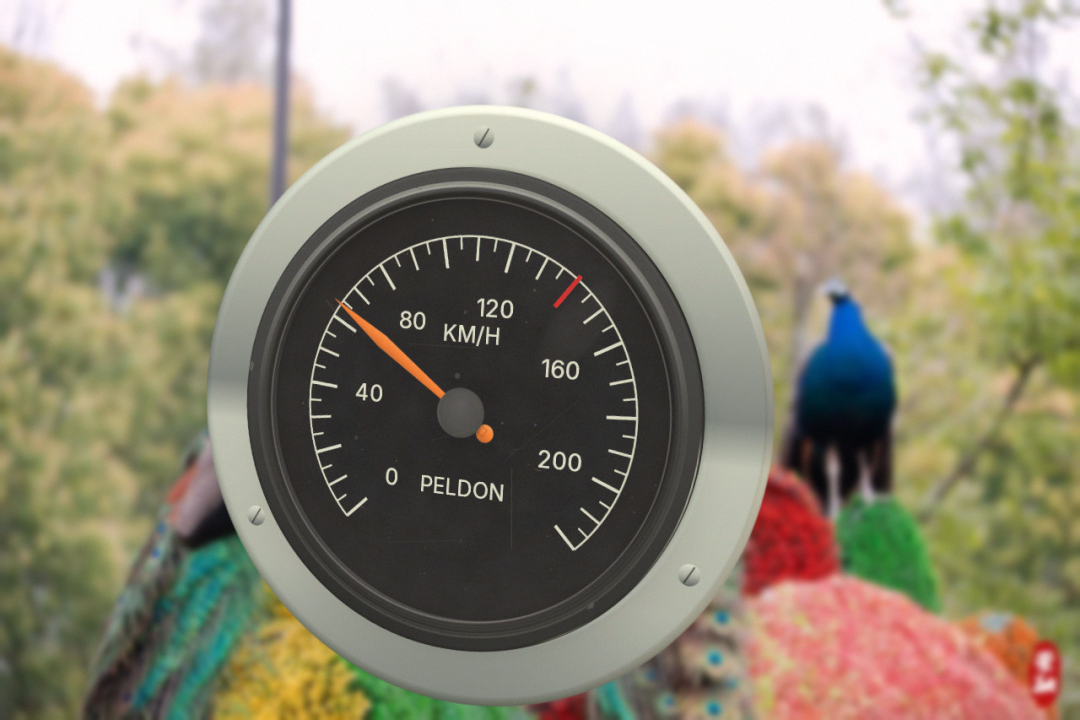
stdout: {"value": 65, "unit": "km/h"}
